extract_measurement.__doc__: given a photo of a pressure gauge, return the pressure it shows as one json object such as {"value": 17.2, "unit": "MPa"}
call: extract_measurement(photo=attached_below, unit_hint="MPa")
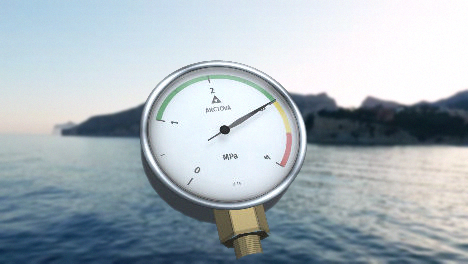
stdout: {"value": 3, "unit": "MPa"}
